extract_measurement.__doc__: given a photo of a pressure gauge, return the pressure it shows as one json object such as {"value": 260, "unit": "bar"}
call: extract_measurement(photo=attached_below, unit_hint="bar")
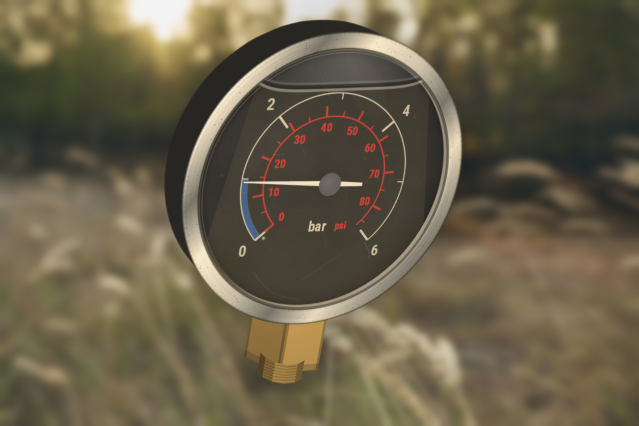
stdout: {"value": 1, "unit": "bar"}
